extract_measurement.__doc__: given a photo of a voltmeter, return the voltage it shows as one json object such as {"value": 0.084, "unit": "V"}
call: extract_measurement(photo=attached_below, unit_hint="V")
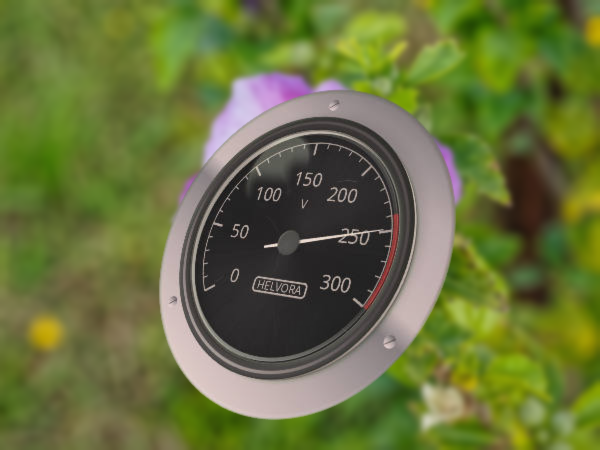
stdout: {"value": 250, "unit": "V"}
